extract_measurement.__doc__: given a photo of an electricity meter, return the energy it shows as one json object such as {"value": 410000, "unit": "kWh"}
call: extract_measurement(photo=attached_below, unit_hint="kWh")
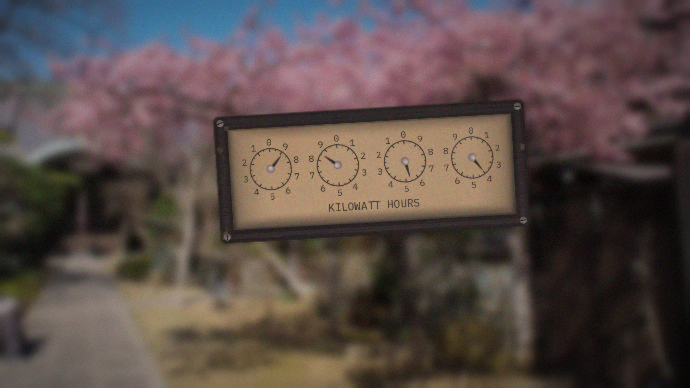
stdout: {"value": 8854, "unit": "kWh"}
